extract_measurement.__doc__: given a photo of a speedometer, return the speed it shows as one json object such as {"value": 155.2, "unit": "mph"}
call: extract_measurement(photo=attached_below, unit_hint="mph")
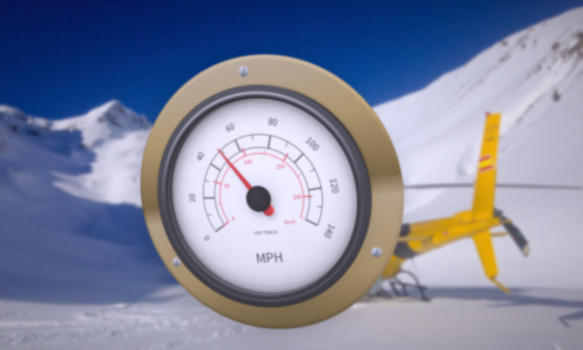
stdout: {"value": 50, "unit": "mph"}
